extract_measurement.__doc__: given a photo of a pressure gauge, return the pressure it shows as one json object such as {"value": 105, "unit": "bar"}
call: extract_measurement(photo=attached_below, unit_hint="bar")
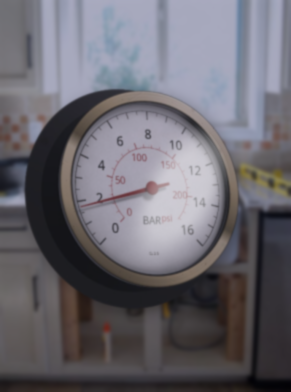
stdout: {"value": 1.75, "unit": "bar"}
